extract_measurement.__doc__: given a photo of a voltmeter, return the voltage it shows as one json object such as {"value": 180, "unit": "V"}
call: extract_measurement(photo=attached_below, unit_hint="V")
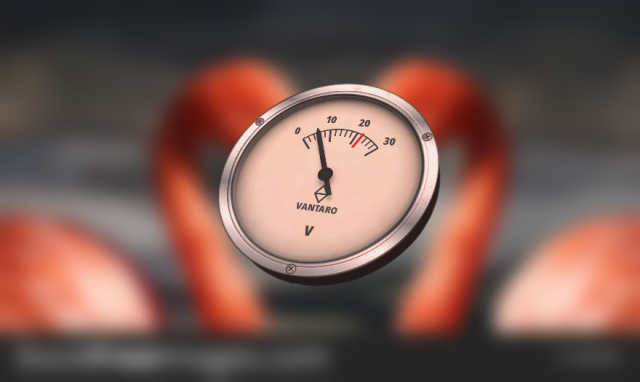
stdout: {"value": 6, "unit": "V"}
